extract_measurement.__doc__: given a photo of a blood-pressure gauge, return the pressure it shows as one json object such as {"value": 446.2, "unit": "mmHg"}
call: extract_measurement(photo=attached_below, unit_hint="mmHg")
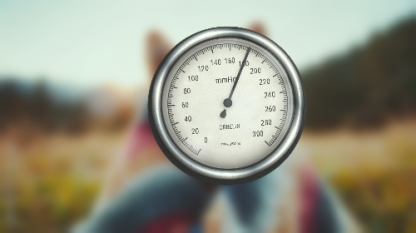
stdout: {"value": 180, "unit": "mmHg"}
